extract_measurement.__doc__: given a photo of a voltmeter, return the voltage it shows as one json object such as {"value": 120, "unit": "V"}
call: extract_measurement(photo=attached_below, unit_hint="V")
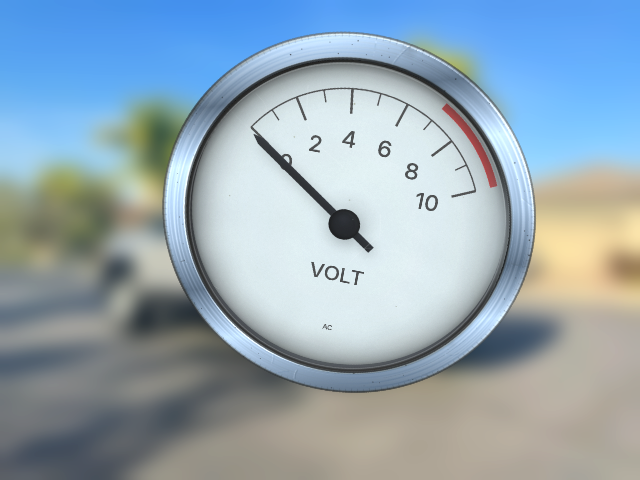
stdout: {"value": 0, "unit": "V"}
